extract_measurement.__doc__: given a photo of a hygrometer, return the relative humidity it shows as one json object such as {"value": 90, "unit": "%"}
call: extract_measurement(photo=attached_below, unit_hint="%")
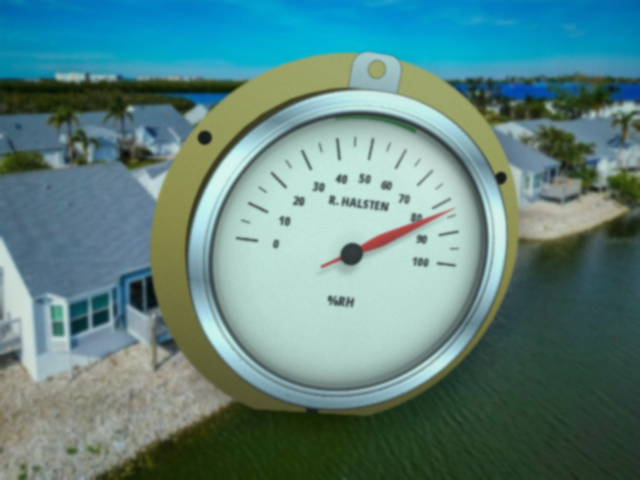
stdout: {"value": 82.5, "unit": "%"}
